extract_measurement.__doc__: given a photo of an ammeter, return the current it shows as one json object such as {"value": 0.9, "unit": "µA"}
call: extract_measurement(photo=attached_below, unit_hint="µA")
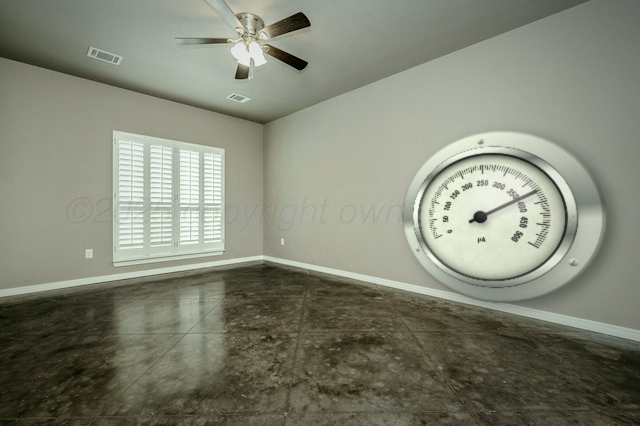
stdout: {"value": 375, "unit": "µA"}
